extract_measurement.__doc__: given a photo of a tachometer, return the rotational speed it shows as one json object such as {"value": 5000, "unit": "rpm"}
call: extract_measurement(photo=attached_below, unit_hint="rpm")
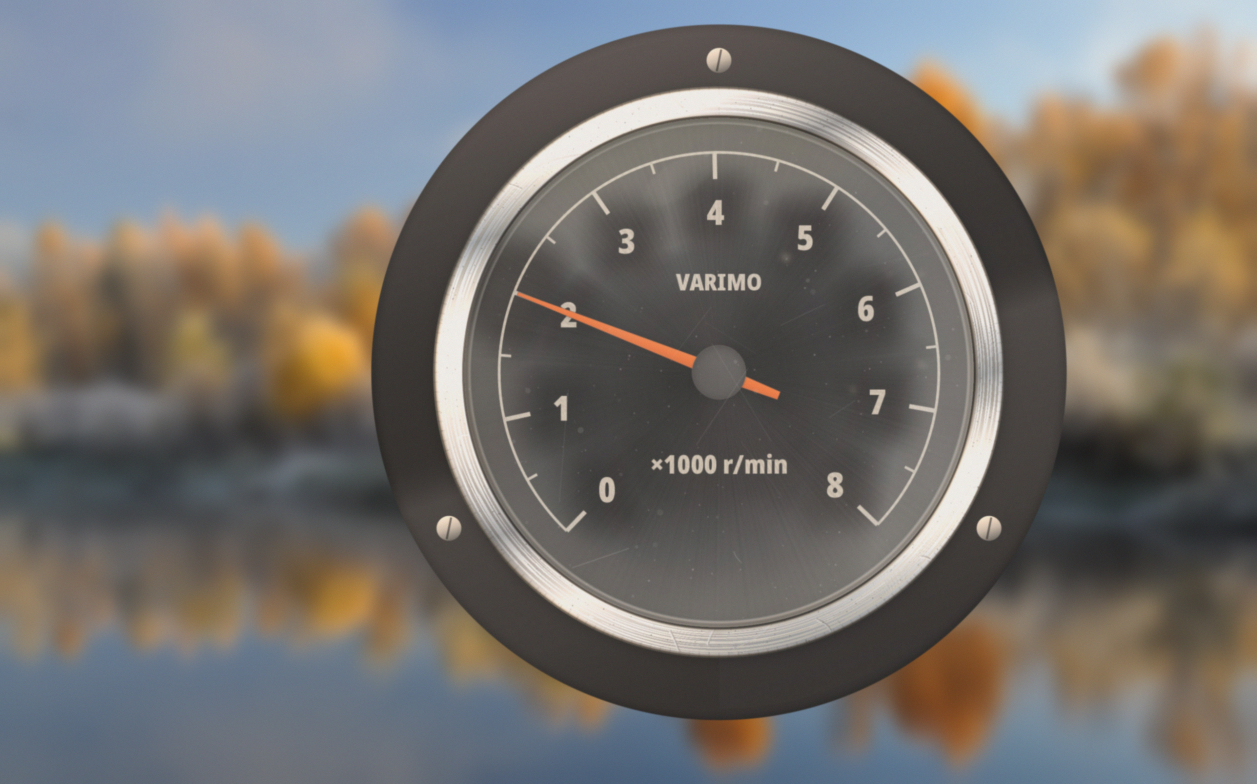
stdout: {"value": 2000, "unit": "rpm"}
